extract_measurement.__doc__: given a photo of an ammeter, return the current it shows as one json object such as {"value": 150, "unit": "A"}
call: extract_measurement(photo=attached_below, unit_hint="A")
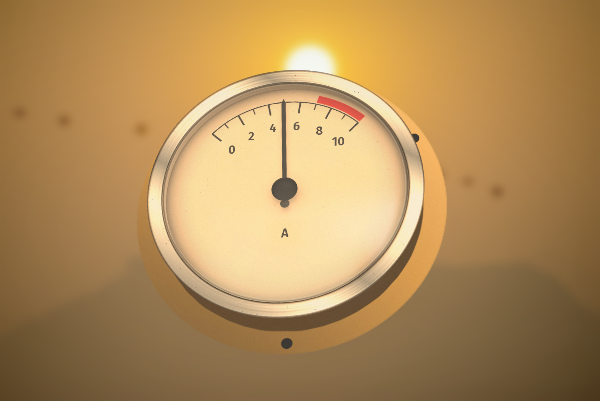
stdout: {"value": 5, "unit": "A"}
